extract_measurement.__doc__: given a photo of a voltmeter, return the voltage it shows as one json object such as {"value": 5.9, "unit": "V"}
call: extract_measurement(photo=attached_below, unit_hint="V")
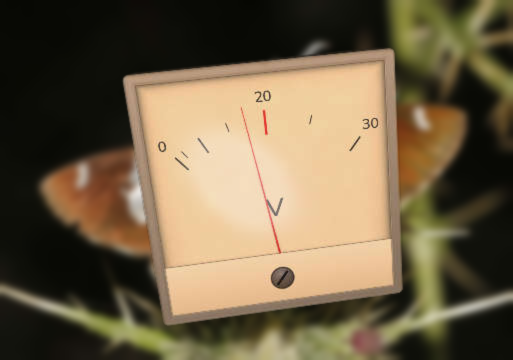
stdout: {"value": 17.5, "unit": "V"}
